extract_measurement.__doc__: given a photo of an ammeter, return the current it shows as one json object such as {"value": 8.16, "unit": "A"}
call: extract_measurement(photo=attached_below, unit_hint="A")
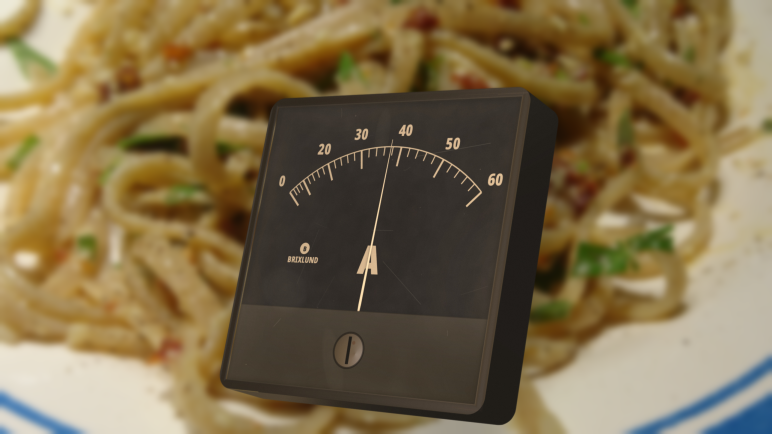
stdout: {"value": 38, "unit": "A"}
